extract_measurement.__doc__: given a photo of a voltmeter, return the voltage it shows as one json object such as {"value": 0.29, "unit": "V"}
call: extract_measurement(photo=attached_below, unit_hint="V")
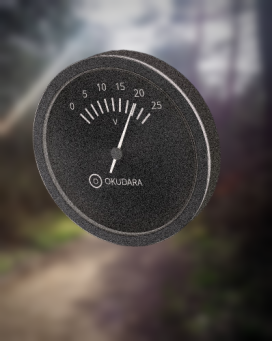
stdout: {"value": 20, "unit": "V"}
